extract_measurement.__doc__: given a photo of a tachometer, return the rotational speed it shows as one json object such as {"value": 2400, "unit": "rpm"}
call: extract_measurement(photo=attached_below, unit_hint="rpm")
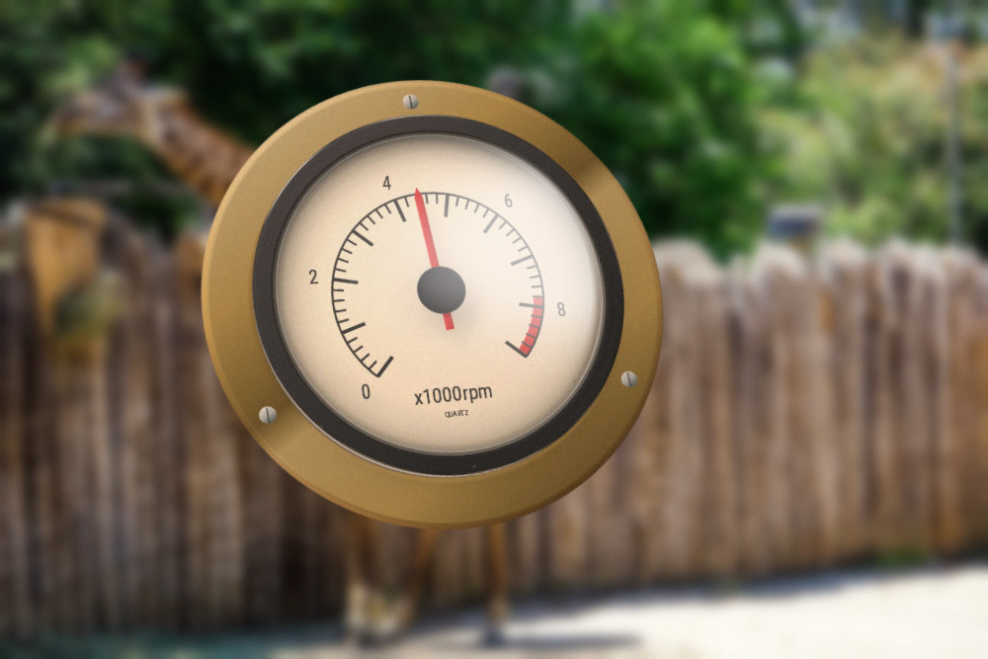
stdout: {"value": 4400, "unit": "rpm"}
